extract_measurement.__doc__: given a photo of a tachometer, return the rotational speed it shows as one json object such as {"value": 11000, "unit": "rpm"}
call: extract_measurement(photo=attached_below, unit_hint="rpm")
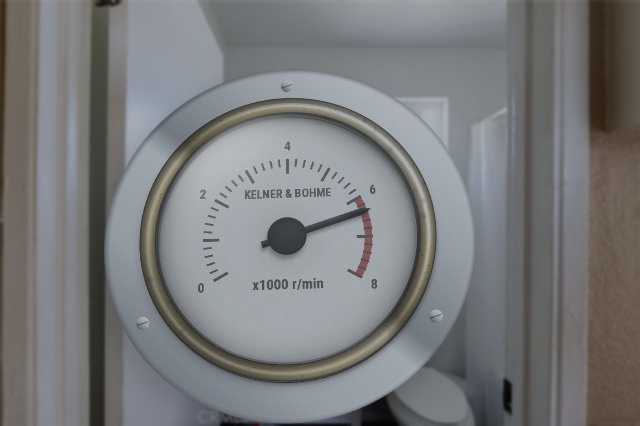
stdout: {"value": 6400, "unit": "rpm"}
